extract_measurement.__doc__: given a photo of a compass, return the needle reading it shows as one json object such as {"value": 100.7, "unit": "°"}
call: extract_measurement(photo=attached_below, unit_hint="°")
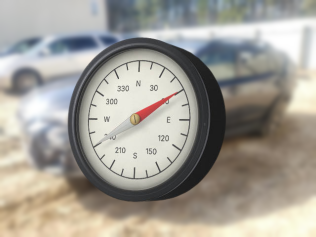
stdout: {"value": 60, "unit": "°"}
